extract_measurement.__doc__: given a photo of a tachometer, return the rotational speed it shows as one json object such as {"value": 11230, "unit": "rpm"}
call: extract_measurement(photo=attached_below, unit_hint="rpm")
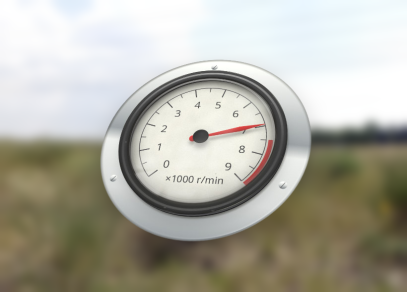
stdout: {"value": 7000, "unit": "rpm"}
